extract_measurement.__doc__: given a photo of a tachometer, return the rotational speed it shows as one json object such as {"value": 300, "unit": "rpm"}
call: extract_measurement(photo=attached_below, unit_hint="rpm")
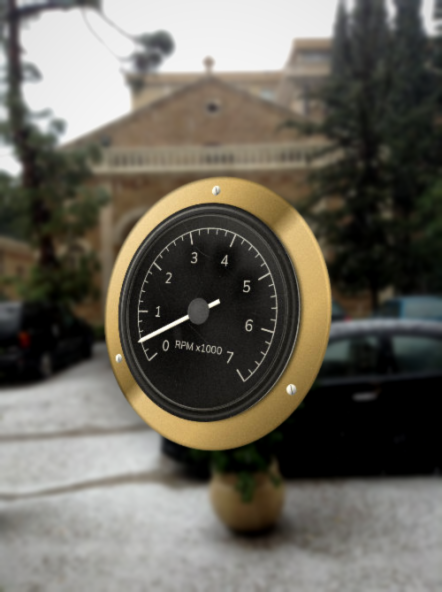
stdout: {"value": 400, "unit": "rpm"}
